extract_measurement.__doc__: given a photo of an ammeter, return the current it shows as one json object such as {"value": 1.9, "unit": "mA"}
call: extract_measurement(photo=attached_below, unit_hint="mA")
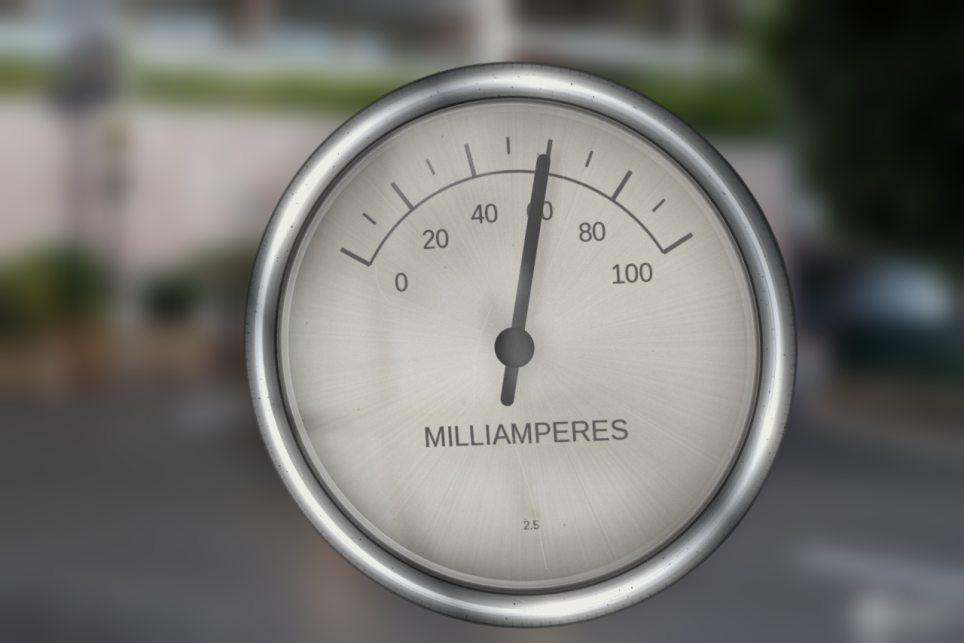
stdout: {"value": 60, "unit": "mA"}
